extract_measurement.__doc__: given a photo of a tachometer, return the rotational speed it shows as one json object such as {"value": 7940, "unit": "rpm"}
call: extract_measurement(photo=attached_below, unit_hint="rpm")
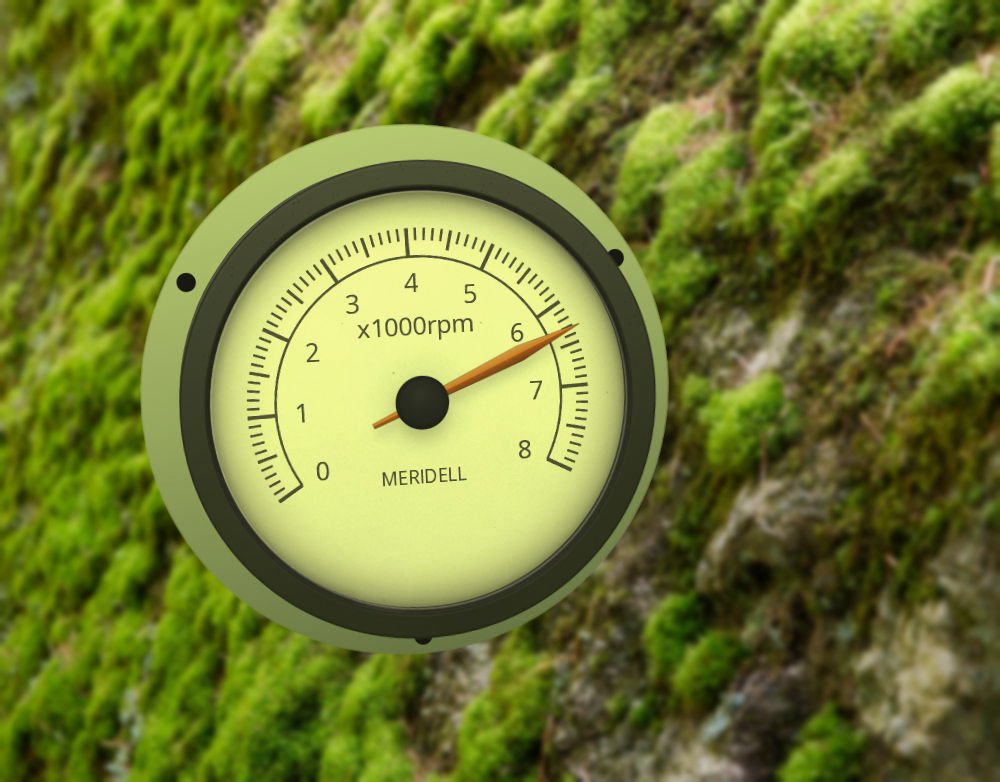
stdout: {"value": 6300, "unit": "rpm"}
